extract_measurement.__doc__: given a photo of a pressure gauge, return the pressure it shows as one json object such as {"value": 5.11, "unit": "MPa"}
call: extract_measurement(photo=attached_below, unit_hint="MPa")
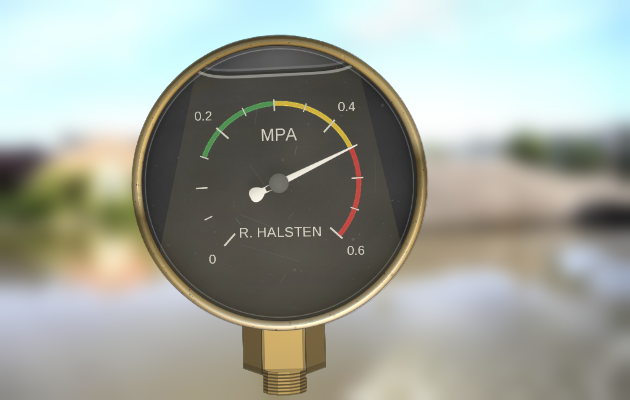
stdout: {"value": 0.45, "unit": "MPa"}
